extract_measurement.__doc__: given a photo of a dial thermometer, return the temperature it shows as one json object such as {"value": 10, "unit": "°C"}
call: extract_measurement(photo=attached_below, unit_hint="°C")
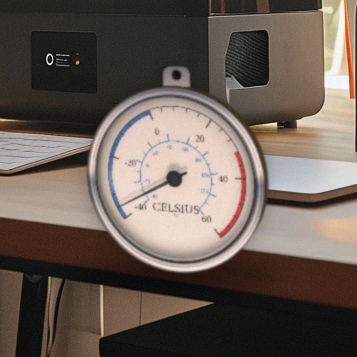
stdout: {"value": -36, "unit": "°C"}
